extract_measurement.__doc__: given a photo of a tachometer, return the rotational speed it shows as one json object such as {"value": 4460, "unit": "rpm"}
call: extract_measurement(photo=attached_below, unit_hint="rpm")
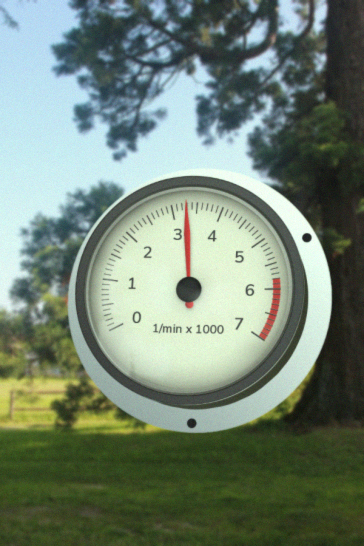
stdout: {"value": 3300, "unit": "rpm"}
